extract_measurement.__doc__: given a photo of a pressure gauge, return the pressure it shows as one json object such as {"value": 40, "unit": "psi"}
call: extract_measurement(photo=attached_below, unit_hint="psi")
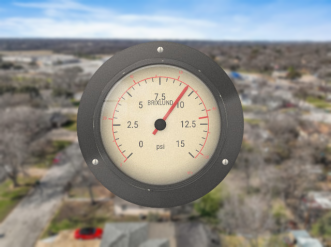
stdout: {"value": 9.5, "unit": "psi"}
